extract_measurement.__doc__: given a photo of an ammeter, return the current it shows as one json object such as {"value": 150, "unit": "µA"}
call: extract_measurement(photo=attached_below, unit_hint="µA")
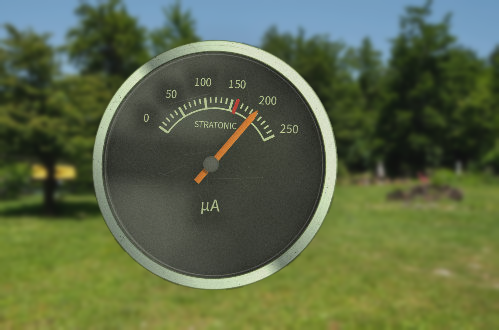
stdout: {"value": 200, "unit": "µA"}
